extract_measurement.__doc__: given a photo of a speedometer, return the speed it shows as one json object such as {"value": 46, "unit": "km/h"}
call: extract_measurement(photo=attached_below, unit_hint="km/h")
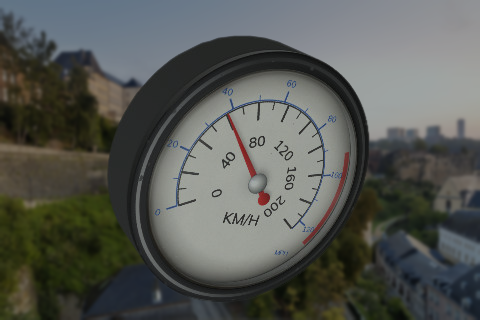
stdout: {"value": 60, "unit": "km/h"}
